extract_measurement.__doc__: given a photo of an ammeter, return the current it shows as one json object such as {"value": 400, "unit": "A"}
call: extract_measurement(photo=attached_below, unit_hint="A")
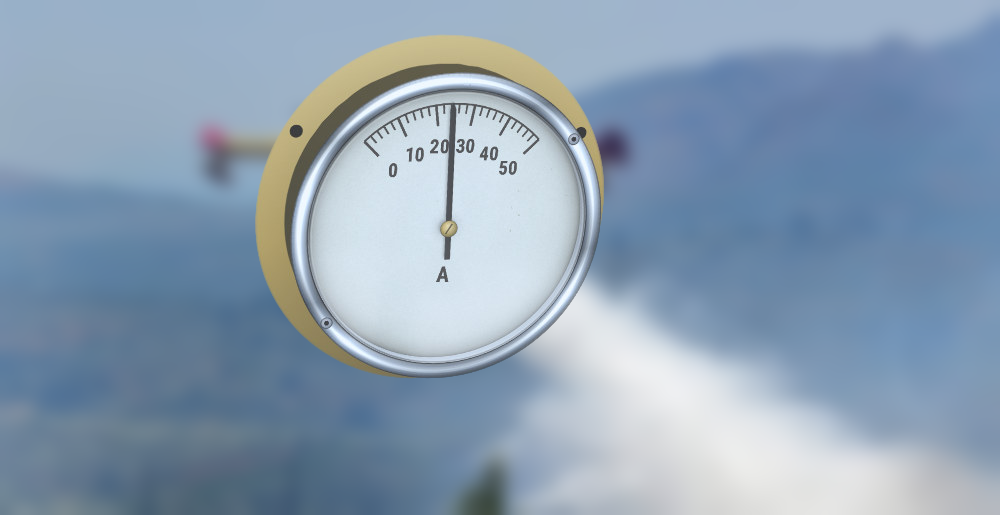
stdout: {"value": 24, "unit": "A"}
